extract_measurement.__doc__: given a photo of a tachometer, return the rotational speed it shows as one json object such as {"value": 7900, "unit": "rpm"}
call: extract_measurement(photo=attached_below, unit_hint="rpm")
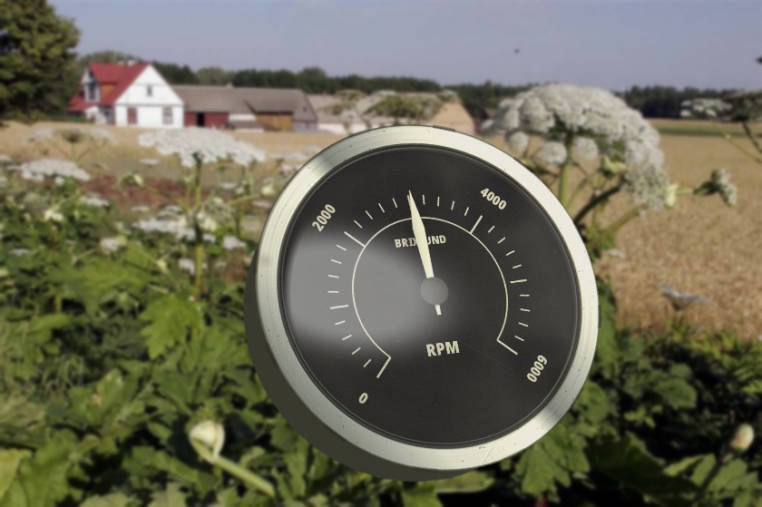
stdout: {"value": 3000, "unit": "rpm"}
